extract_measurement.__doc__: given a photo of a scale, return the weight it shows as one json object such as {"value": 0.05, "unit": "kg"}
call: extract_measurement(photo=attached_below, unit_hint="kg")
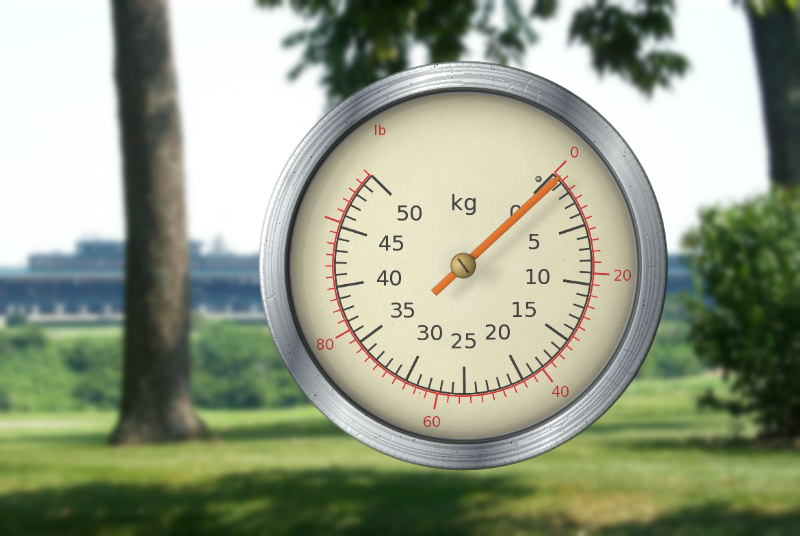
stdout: {"value": 0.5, "unit": "kg"}
